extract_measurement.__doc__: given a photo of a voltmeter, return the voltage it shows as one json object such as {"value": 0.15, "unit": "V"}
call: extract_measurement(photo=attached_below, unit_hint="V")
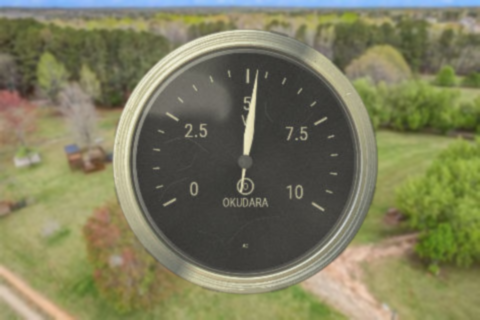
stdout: {"value": 5.25, "unit": "V"}
